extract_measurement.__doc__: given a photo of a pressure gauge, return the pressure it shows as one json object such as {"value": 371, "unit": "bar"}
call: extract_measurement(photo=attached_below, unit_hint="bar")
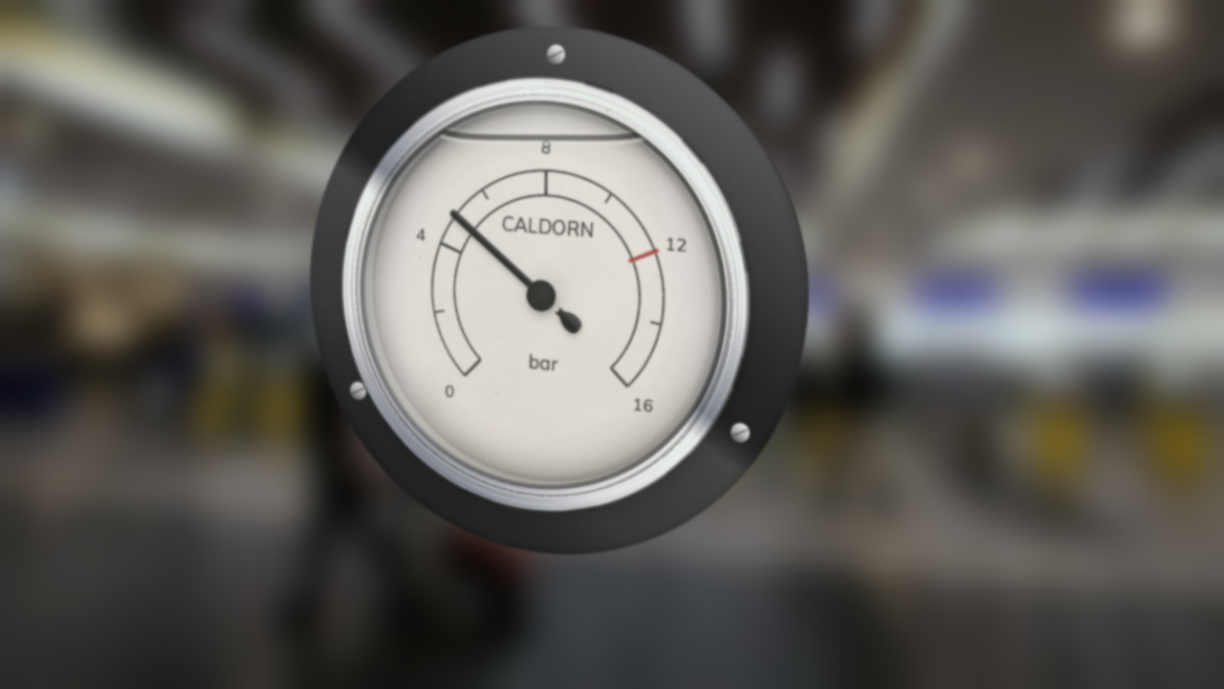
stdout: {"value": 5, "unit": "bar"}
